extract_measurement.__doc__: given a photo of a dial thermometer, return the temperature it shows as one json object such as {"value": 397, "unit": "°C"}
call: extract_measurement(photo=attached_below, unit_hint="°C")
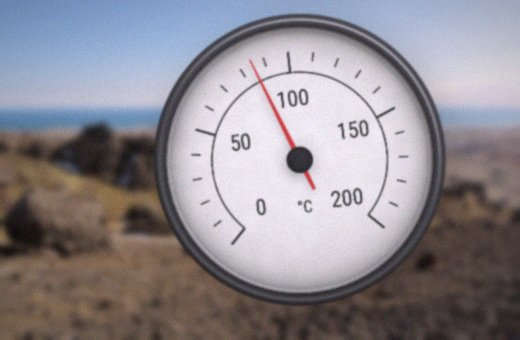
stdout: {"value": 85, "unit": "°C"}
